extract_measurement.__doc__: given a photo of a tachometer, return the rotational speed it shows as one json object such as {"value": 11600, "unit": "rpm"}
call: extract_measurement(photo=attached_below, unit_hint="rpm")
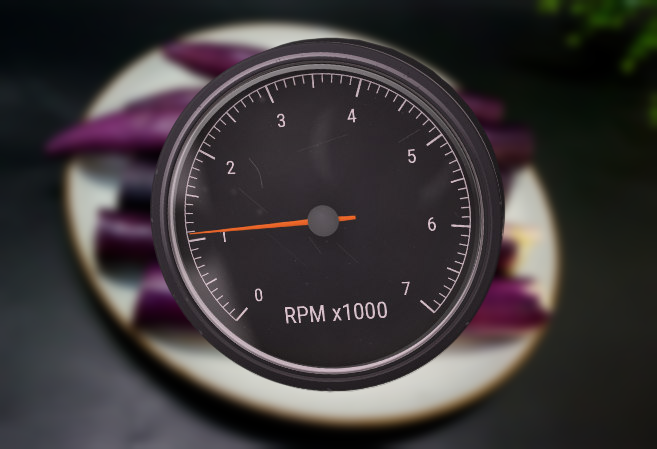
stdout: {"value": 1100, "unit": "rpm"}
